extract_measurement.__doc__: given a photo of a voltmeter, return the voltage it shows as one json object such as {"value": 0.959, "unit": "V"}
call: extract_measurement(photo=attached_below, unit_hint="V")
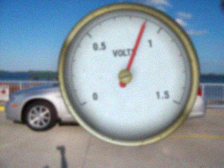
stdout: {"value": 0.9, "unit": "V"}
